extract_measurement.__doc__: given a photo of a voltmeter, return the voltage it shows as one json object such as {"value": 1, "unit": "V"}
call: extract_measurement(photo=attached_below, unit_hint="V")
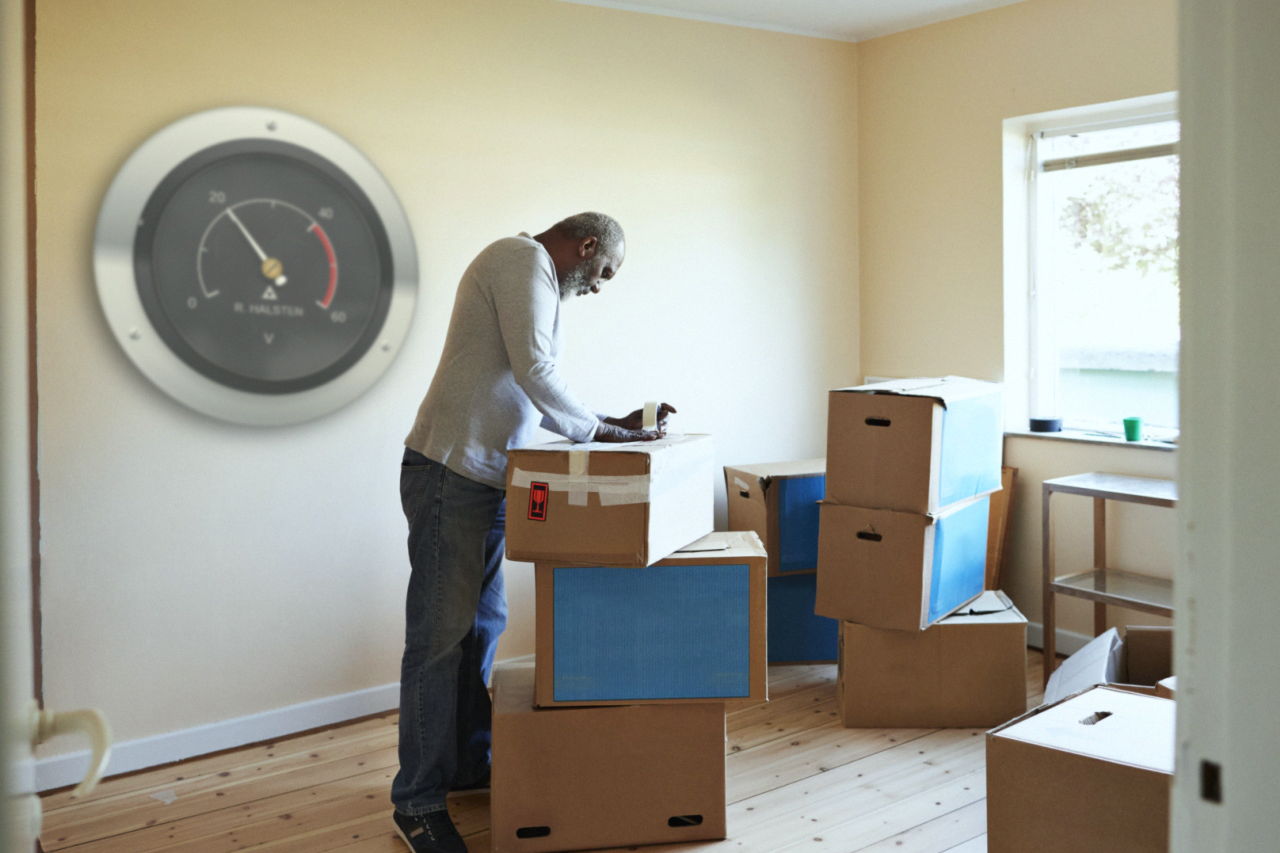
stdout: {"value": 20, "unit": "V"}
